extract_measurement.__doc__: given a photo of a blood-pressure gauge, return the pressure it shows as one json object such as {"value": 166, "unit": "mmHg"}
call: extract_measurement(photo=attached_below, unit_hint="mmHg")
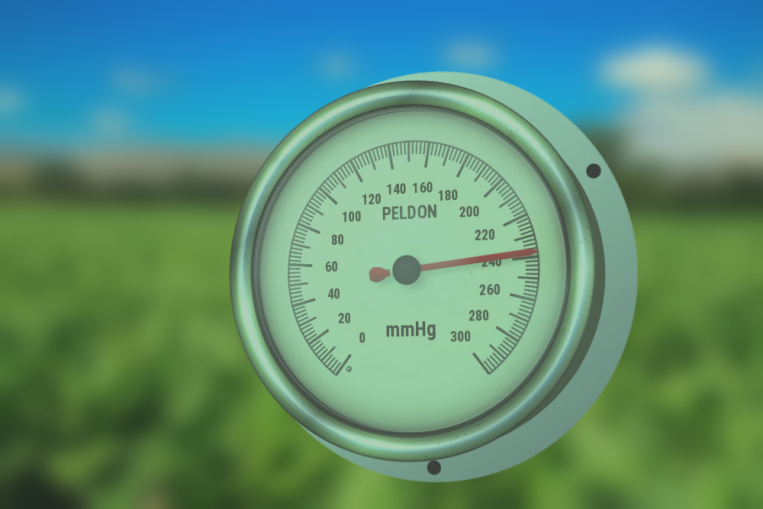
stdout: {"value": 238, "unit": "mmHg"}
